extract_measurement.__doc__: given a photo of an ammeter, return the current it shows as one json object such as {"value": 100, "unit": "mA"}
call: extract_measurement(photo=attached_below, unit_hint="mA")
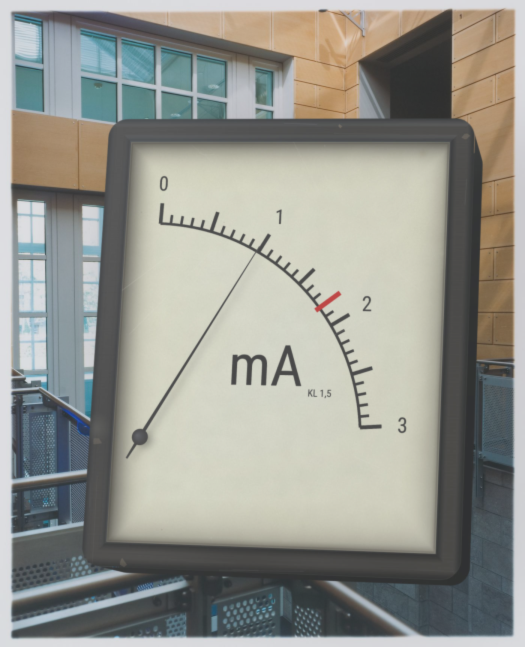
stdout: {"value": 1, "unit": "mA"}
